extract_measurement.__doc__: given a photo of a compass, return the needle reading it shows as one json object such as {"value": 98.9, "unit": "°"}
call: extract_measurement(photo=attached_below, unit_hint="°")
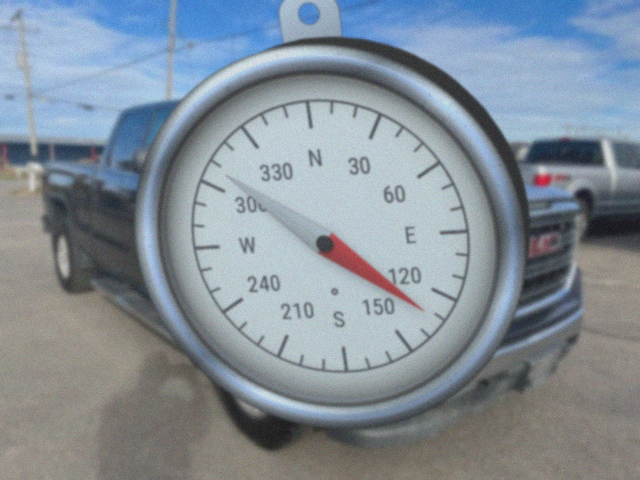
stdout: {"value": 130, "unit": "°"}
